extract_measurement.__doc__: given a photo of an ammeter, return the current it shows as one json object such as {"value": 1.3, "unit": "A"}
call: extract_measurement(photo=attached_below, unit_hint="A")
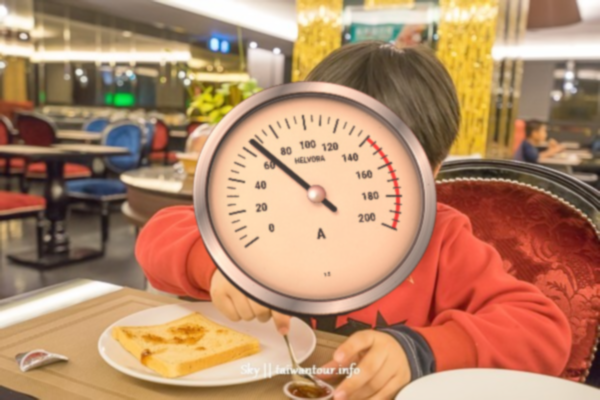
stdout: {"value": 65, "unit": "A"}
